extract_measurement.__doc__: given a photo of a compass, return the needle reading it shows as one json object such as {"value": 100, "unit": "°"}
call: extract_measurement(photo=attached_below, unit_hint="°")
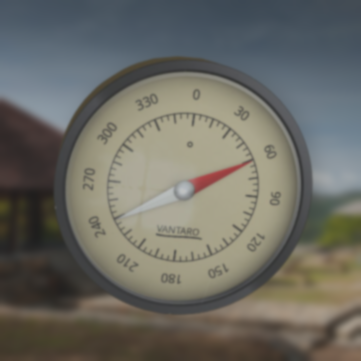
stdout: {"value": 60, "unit": "°"}
